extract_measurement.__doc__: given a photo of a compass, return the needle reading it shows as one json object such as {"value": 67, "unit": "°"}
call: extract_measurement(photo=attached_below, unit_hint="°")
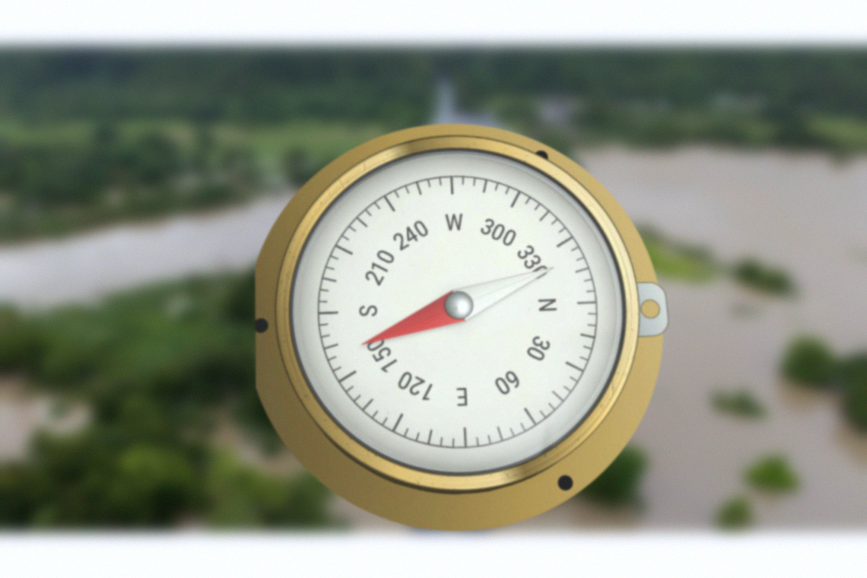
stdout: {"value": 160, "unit": "°"}
